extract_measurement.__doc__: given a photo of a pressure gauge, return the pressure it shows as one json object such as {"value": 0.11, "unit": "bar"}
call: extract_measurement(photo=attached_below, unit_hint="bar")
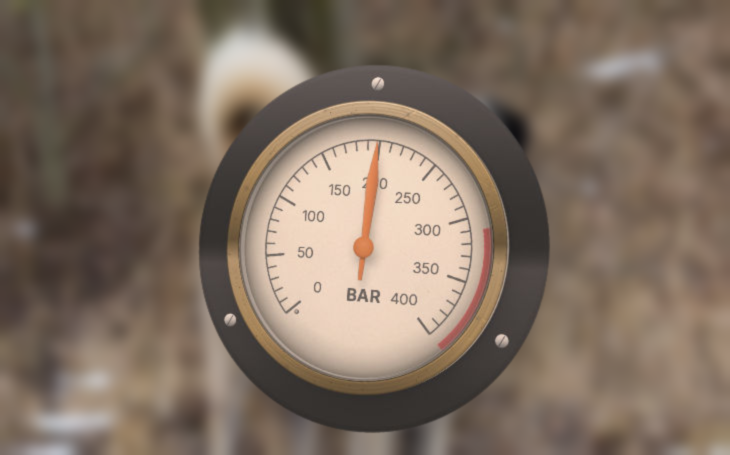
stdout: {"value": 200, "unit": "bar"}
